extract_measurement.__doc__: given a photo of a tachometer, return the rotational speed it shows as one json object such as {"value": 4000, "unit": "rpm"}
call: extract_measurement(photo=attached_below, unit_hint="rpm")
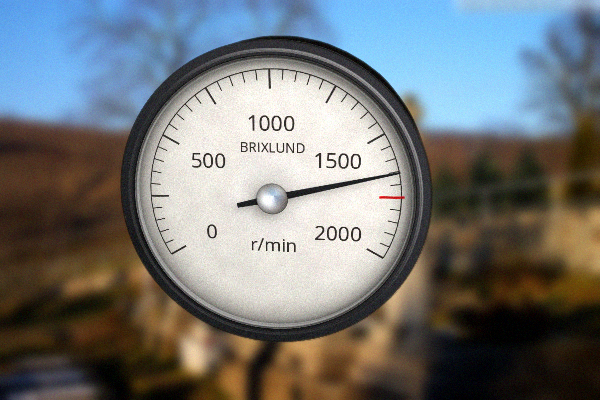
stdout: {"value": 1650, "unit": "rpm"}
